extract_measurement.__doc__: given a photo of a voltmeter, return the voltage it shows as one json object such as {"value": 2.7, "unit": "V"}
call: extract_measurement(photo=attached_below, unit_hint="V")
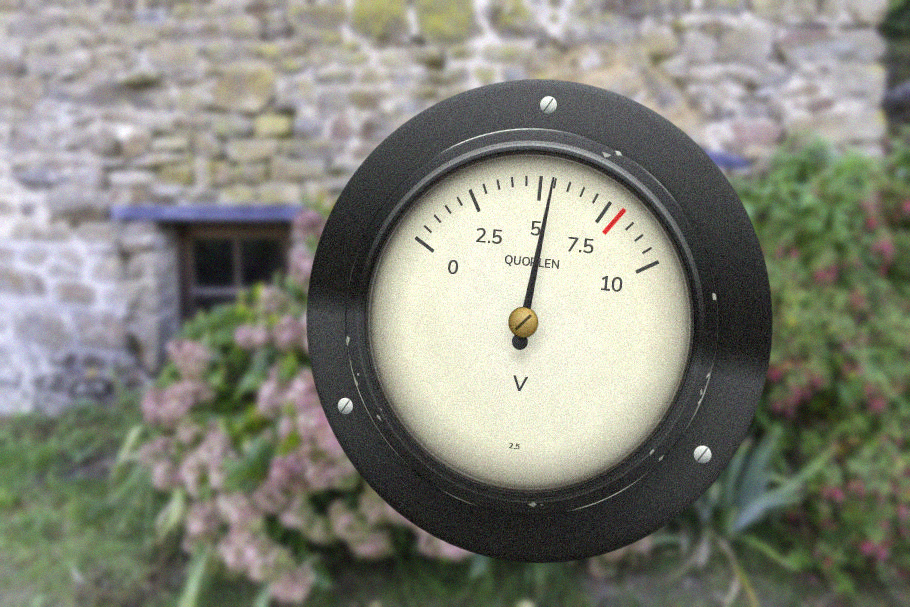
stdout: {"value": 5.5, "unit": "V"}
